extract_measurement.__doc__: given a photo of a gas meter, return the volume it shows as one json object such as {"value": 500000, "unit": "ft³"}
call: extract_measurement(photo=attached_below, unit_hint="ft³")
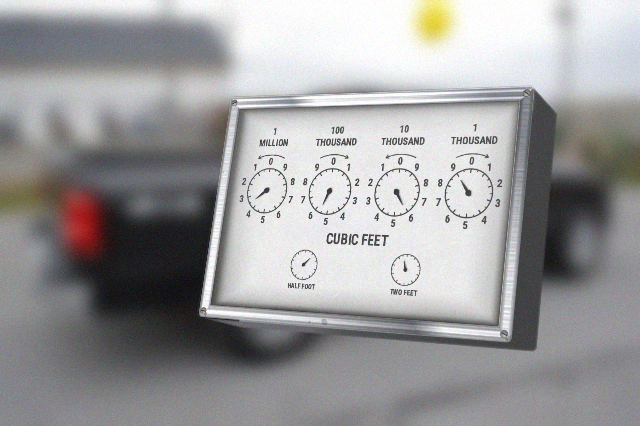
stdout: {"value": 355900, "unit": "ft³"}
